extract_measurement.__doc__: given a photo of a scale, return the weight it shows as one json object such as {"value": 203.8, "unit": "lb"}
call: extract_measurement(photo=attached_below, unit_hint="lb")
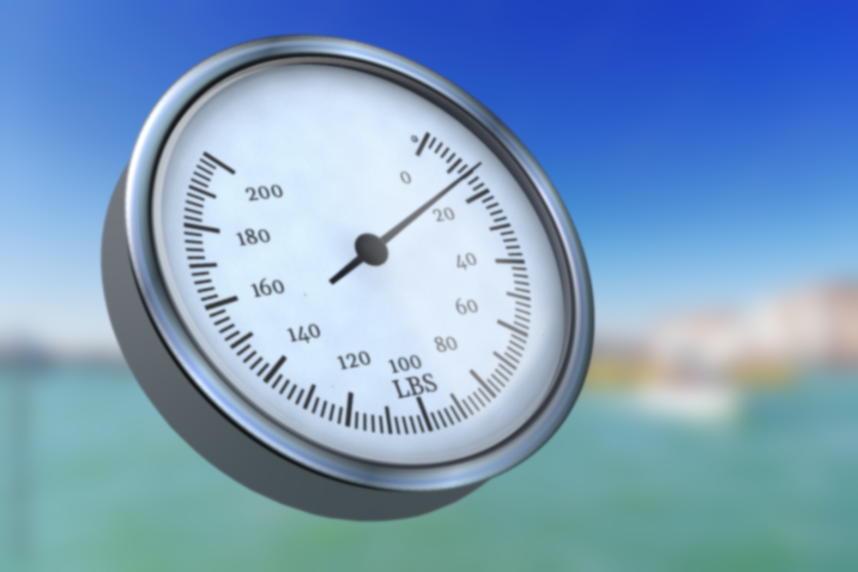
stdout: {"value": 14, "unit": "lb"}
